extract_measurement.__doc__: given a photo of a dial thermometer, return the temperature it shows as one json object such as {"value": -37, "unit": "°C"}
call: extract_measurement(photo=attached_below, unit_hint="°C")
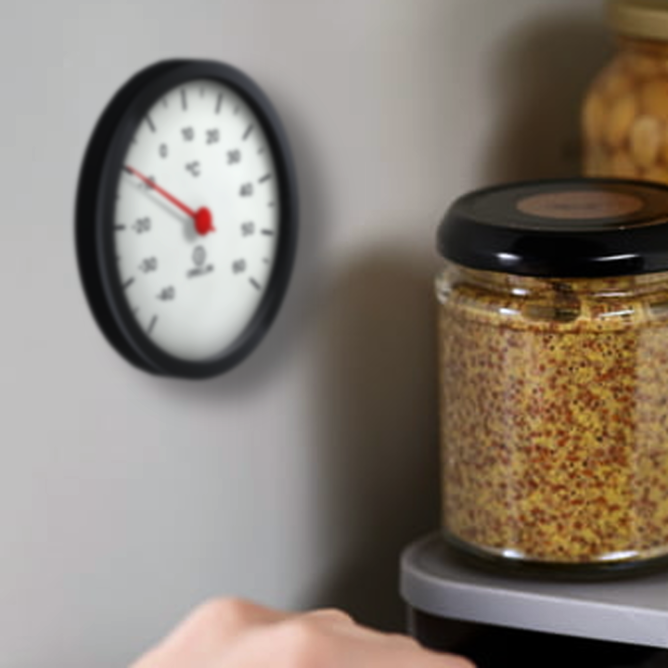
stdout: {"value": -10, "unit": "°C"}
